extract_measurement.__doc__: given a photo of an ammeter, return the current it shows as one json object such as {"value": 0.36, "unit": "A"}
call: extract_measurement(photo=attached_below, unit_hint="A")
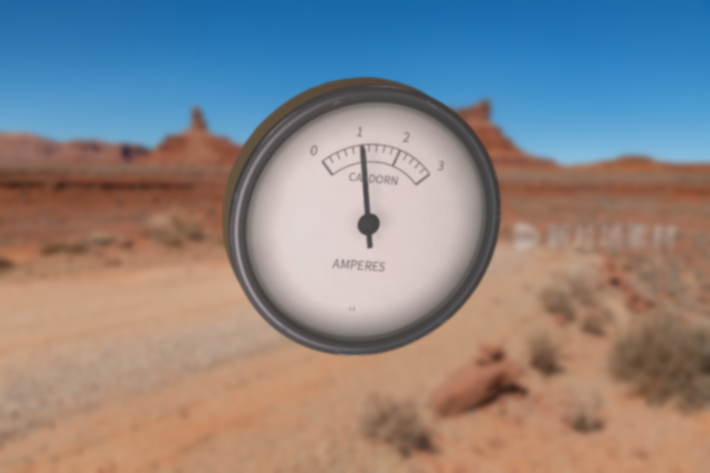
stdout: {"value": 1, "unit": "A"}
